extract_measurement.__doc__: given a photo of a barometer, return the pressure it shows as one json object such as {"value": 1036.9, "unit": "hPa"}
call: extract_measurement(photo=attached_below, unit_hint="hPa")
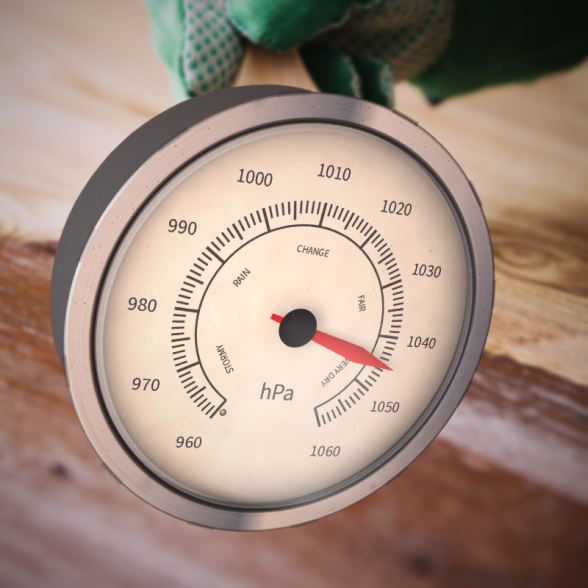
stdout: {"value": 1045, "unit": "hPa"}
